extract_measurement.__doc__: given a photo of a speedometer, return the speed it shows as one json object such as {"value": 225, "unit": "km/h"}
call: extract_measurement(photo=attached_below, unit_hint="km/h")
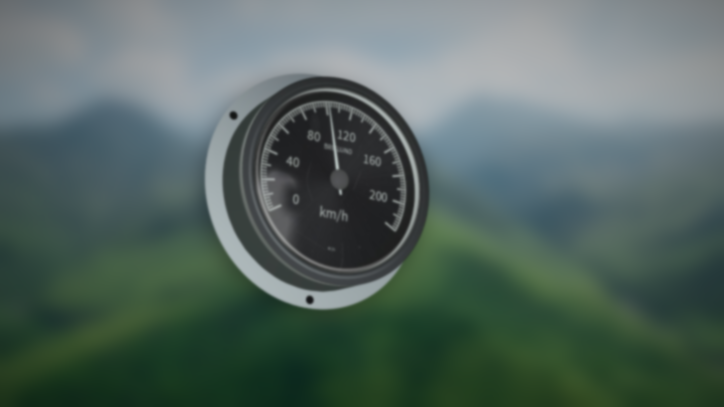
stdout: {"value": 100, "unit": "km/h"}
